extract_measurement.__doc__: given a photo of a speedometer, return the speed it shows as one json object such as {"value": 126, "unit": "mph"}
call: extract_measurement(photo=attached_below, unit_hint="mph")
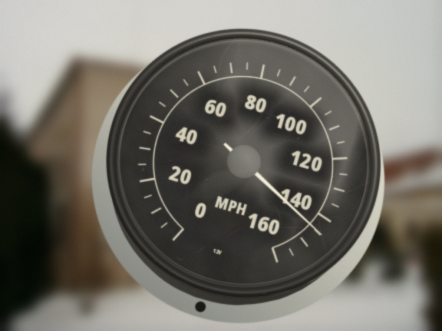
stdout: {"value": 145, "unit": "mph"}
